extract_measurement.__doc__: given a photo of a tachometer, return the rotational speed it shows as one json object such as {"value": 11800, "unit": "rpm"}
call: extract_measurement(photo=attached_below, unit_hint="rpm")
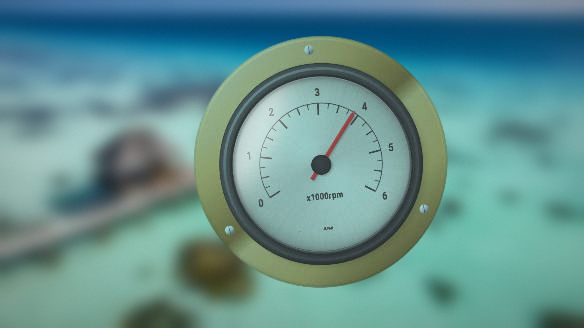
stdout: {"value": 3875, "unit": "rpm"}
